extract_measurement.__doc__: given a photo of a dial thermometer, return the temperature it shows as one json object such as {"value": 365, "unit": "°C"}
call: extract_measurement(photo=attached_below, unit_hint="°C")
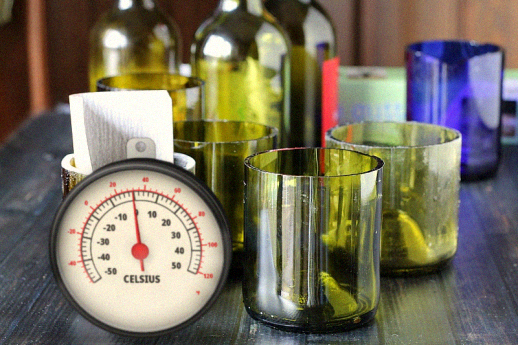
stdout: {"value": 0, "unit": "°C"}
